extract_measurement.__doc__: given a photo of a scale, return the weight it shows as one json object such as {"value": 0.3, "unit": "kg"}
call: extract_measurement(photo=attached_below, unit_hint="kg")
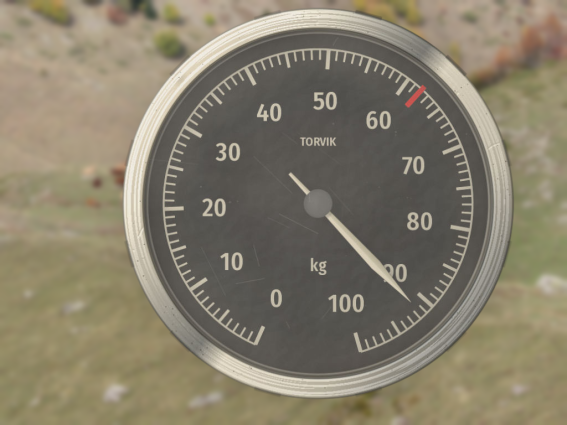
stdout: {"value": 91.5, "unit": "kg"}
